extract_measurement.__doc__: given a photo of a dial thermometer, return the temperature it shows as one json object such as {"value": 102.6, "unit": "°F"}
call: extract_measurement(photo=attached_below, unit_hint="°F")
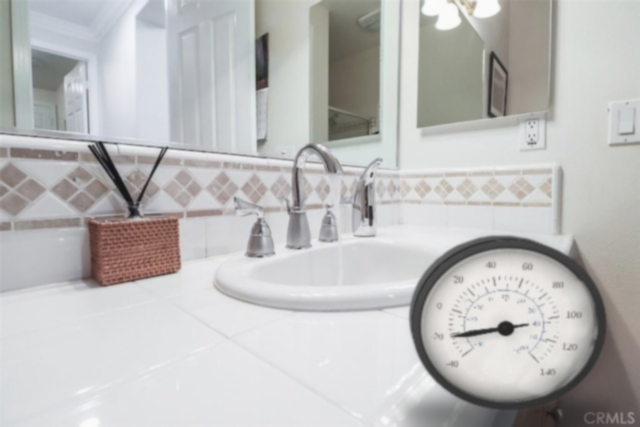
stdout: {"value": -20, "unit": "°F"}
